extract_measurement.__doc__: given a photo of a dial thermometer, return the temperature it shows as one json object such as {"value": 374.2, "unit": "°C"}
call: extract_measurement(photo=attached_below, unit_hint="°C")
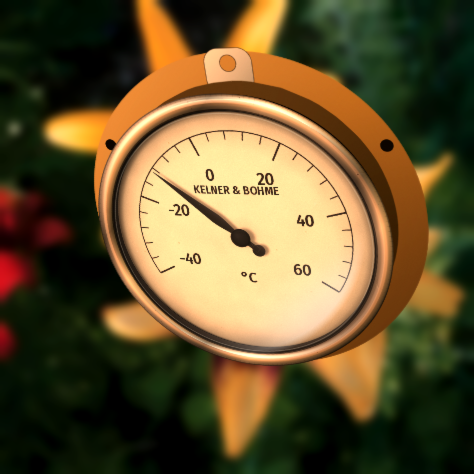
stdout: {"value": -12, "unit": "°C"}
